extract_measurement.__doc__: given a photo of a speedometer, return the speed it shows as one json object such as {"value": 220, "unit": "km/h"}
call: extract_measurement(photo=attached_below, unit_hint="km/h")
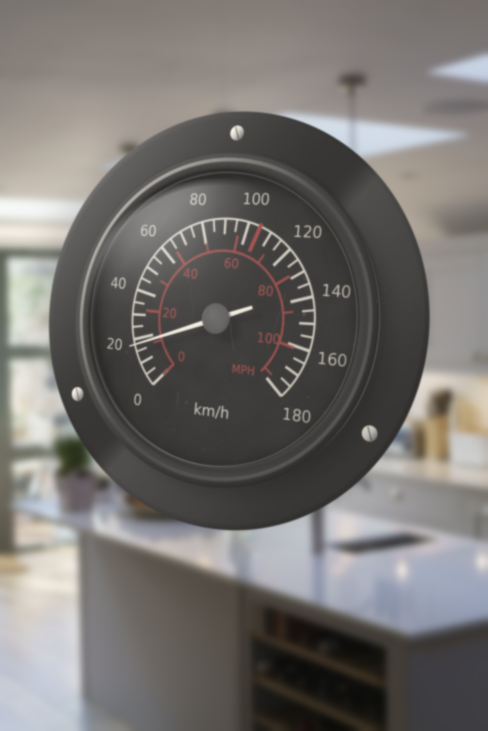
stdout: {"value": 17.5, "unit": "km/h"}
